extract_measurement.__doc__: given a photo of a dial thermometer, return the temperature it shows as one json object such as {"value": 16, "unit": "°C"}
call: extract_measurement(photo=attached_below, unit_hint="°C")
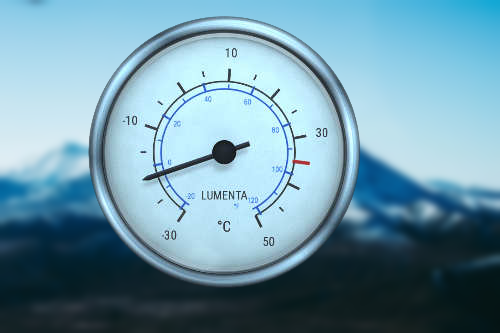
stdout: {"value": -20, "unit": "°C"}
